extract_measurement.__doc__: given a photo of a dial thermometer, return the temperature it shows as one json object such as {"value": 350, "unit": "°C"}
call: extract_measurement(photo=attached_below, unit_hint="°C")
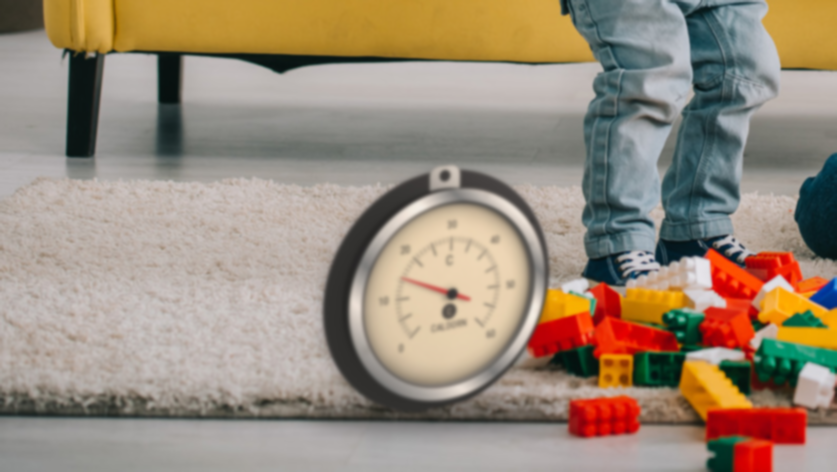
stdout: {"value": 15, "unit": "°C"}
